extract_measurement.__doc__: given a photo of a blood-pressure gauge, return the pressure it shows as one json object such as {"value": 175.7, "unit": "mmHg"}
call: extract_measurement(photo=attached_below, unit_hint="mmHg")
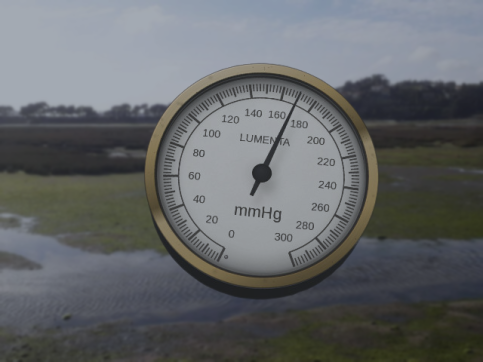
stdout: {"value": 170, "unit": "mmHg"}
